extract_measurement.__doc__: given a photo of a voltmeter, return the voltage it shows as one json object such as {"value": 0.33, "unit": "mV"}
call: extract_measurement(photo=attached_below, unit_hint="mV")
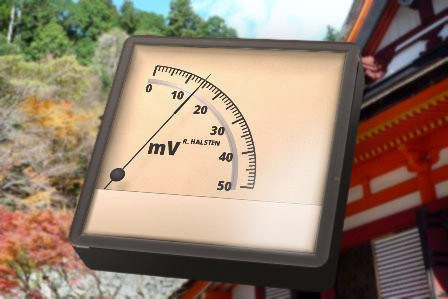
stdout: {"value": 15, "unit": "mV"}
